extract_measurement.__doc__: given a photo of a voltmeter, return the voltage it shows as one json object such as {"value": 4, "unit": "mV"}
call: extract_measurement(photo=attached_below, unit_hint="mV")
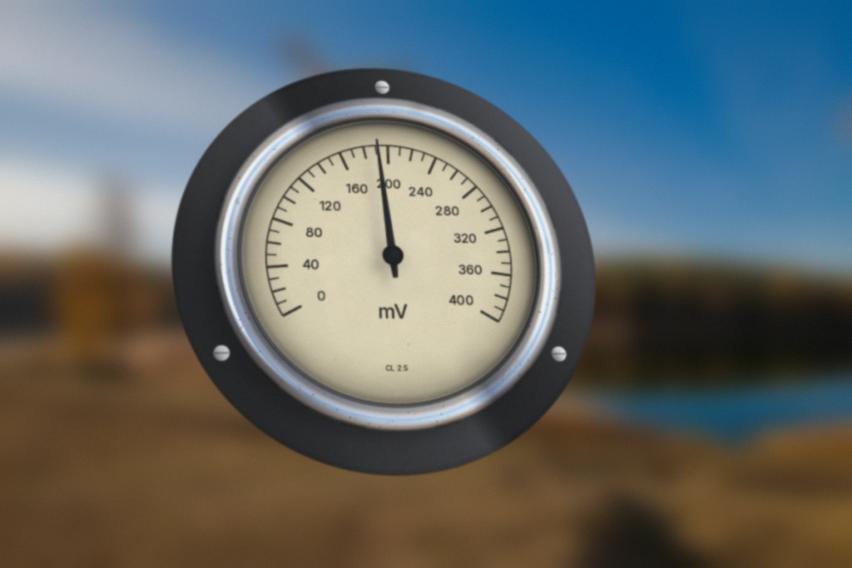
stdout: {"value": 190, "unit": "mV"}
